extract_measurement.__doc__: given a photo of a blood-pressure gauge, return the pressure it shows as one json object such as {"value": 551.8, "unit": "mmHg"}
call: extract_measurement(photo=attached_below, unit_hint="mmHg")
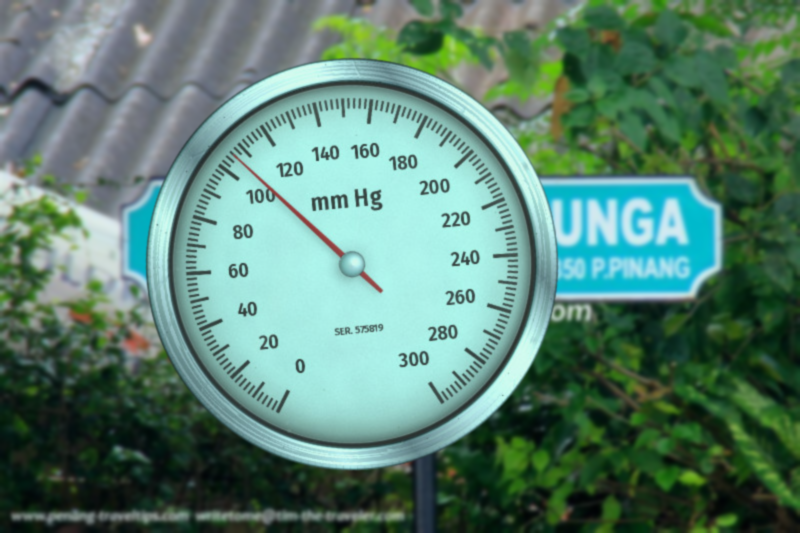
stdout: {"value": 106, "unit": "mmHg"}
